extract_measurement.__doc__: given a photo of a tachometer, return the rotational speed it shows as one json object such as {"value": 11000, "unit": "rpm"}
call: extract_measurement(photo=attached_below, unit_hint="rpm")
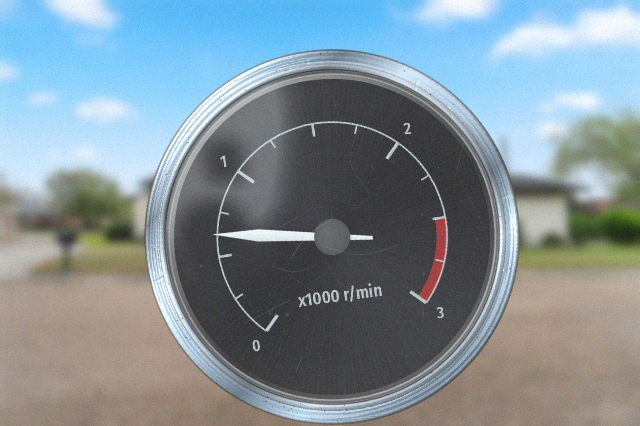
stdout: {"value": 625, "unit": "rpm"}
